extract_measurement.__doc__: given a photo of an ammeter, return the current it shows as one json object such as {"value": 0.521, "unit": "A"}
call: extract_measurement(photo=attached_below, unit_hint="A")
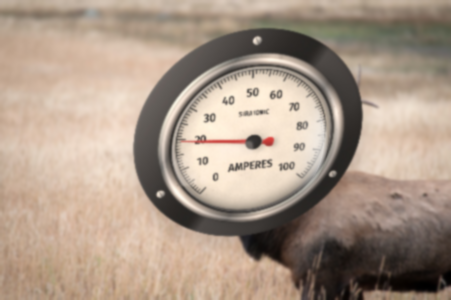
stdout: {"value": 20, "unit": "A"}
